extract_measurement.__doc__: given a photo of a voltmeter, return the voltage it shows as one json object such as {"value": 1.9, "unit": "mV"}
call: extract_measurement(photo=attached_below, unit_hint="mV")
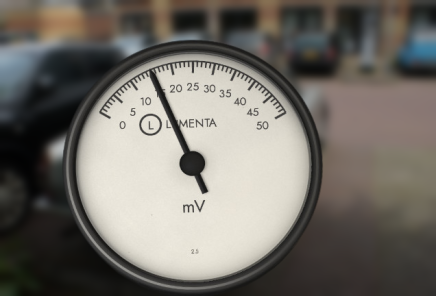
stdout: {"value": 15, "unit": "mV"}
